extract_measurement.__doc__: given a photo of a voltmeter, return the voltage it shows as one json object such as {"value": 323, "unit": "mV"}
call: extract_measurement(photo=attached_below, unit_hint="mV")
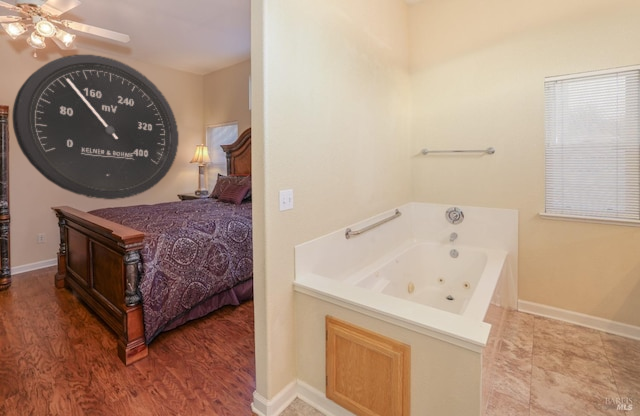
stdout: {"value": 130, "unit": "mV"}
